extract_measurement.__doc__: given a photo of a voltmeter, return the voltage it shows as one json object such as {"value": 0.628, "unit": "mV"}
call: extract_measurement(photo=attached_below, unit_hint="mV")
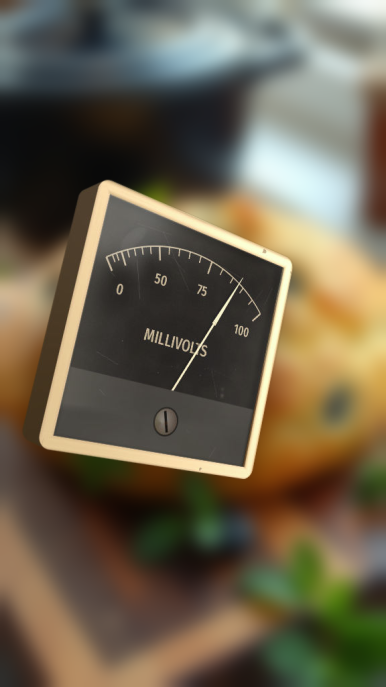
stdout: {"value": 87.5, "unit": "mV"}
